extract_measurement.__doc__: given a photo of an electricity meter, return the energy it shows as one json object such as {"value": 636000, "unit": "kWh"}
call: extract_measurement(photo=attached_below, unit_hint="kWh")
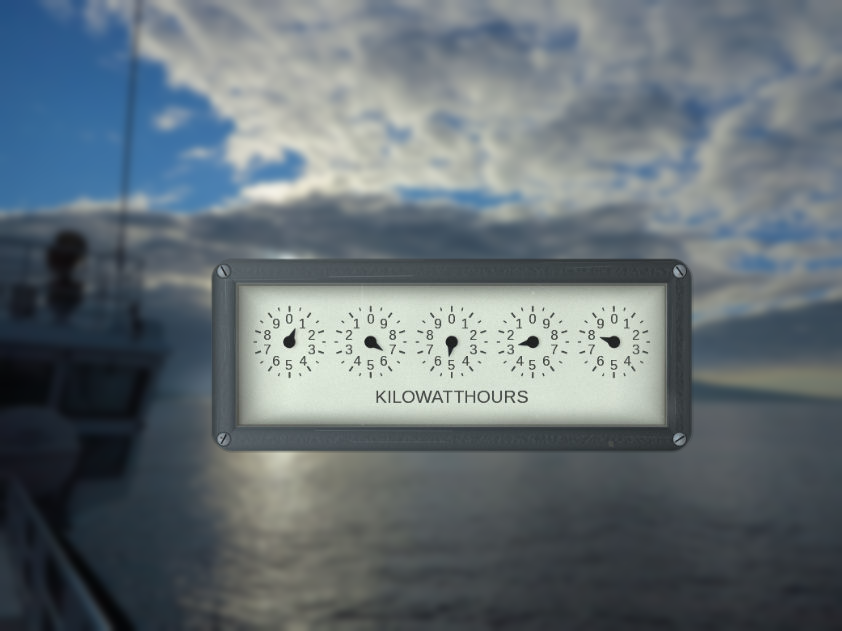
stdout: {"value": 6528, "unit": "kWh"}
